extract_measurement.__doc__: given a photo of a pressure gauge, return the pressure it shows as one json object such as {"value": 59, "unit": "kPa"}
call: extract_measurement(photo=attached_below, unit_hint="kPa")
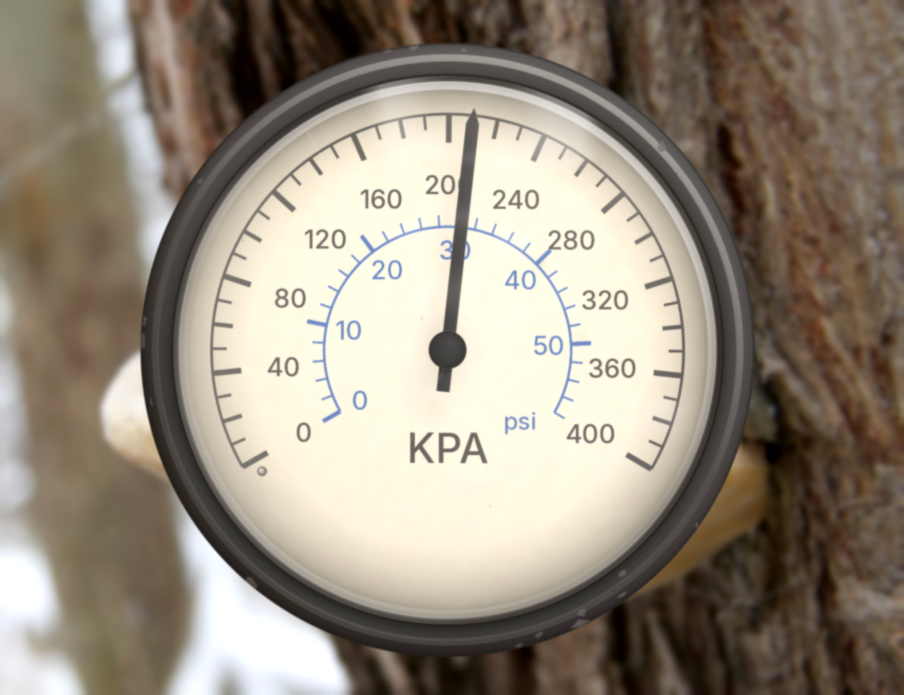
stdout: {"value": 210, "unit": "kPa"}
